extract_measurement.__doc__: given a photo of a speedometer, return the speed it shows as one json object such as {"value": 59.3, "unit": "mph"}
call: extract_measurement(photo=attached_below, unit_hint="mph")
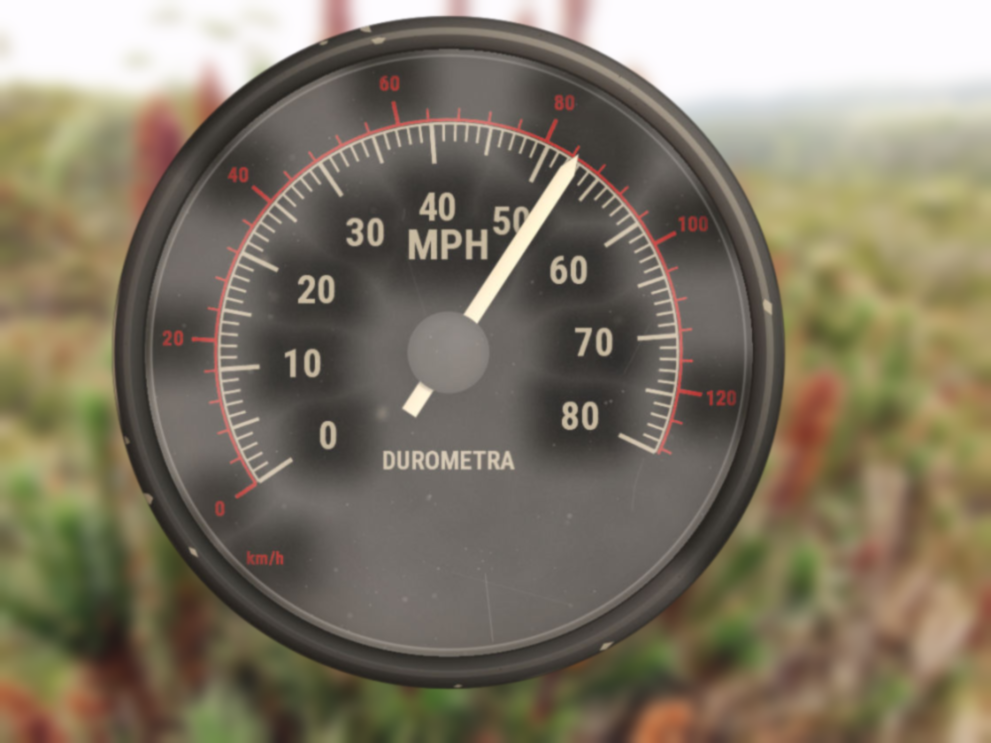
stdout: {"value": 52.5, "unit": "mph"}
